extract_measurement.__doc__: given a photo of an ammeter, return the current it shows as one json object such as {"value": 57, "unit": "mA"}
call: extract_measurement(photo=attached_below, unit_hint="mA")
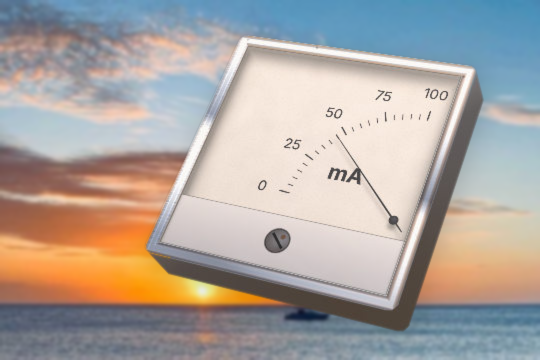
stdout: {"value": 45, "unit": "mA"}
